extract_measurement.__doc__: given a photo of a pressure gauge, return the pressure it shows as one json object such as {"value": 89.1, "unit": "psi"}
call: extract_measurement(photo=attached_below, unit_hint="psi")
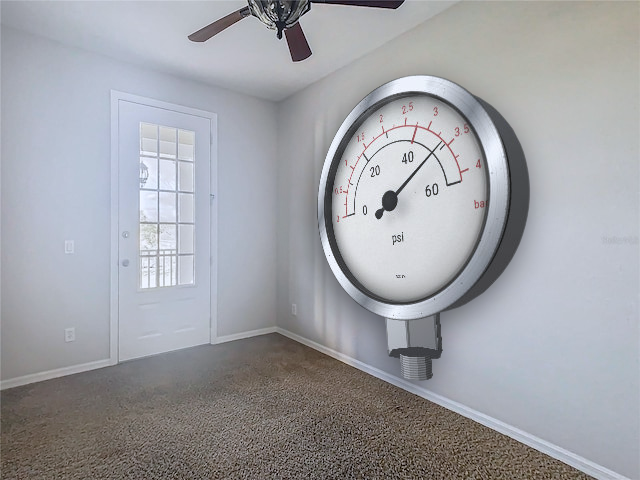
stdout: {"value": 50, "unit": "psi"}
